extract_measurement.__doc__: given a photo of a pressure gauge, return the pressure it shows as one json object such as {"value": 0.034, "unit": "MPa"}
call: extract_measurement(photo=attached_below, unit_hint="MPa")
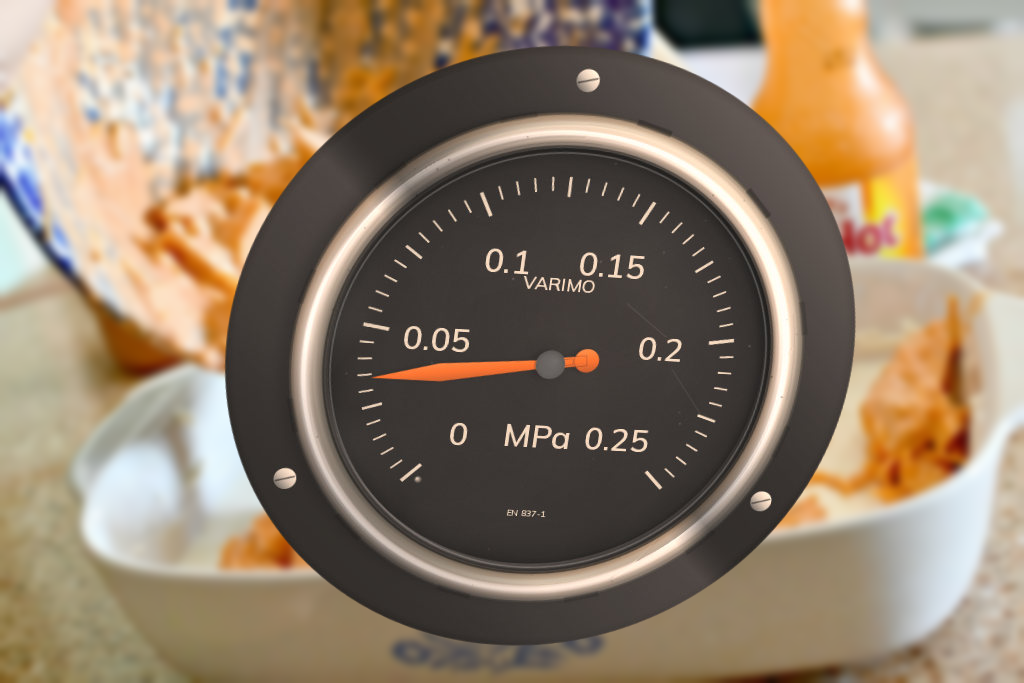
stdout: {"value": 0.035, "unit": "MPa"}
